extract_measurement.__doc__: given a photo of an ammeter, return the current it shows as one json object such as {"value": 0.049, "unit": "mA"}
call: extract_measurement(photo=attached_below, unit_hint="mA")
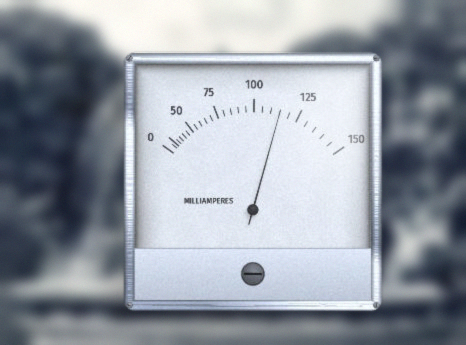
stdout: {"value": 115, "unit": "mA"}
